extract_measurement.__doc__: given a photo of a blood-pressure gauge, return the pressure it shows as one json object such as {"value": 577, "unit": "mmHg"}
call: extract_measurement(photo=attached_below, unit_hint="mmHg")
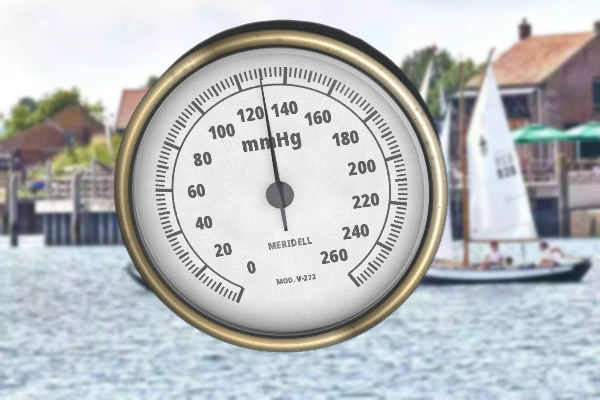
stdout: {"value": 130, "unit": "mmHg"}
